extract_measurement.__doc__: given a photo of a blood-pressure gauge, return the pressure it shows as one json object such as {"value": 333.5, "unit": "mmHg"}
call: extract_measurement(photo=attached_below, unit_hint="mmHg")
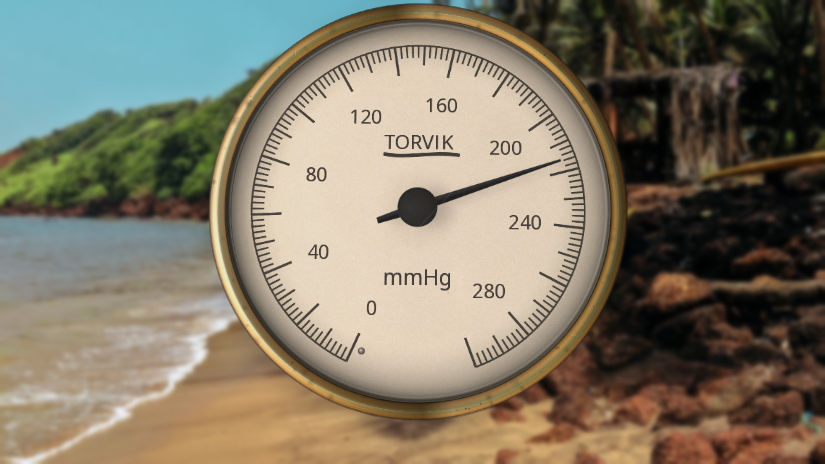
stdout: {"value": 216, "unit": "mmHg"}
